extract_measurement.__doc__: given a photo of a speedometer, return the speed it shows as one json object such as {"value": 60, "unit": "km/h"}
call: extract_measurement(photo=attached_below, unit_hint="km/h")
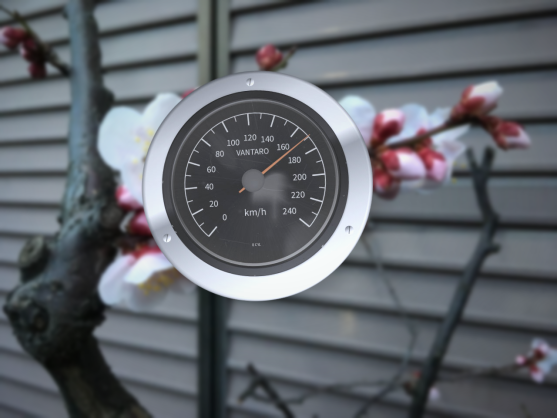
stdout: {"value": 170, "unit": "km/h"}
